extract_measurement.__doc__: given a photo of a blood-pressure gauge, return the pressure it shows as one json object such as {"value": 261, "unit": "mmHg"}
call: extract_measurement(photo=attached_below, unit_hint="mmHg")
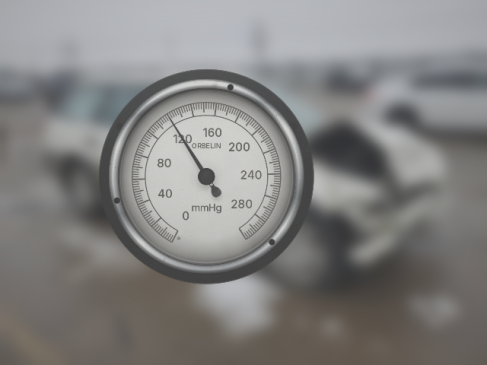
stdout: {"value": 120, "unit": "mmHg"}
